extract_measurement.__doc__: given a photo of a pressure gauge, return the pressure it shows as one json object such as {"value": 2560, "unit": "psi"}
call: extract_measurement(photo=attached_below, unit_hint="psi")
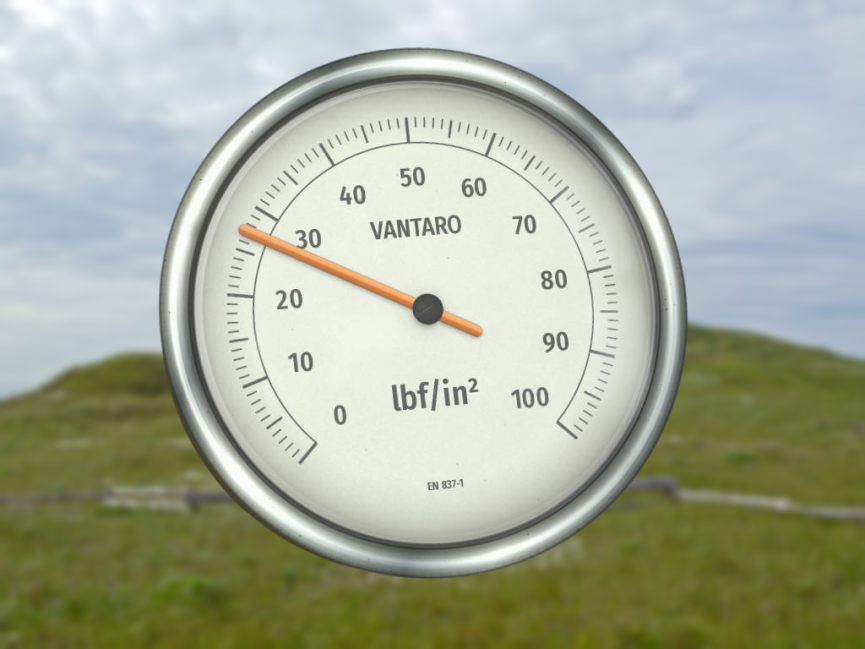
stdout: {"value": 27, "unit": "psi"}
